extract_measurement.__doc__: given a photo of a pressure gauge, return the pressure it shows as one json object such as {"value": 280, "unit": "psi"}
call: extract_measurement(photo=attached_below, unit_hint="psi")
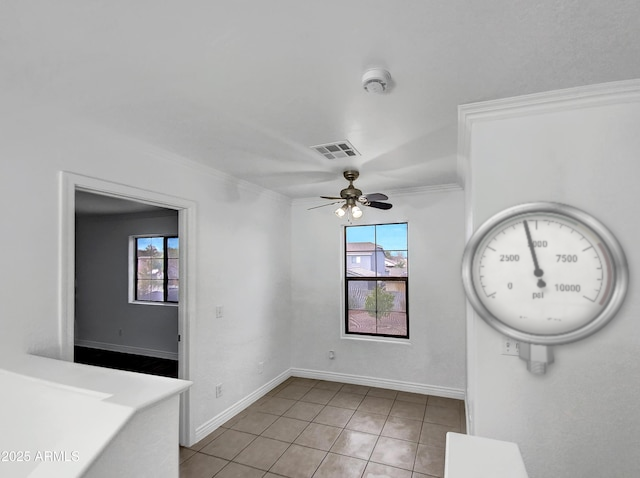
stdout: {"value": 4500, "unit": "psi"}
